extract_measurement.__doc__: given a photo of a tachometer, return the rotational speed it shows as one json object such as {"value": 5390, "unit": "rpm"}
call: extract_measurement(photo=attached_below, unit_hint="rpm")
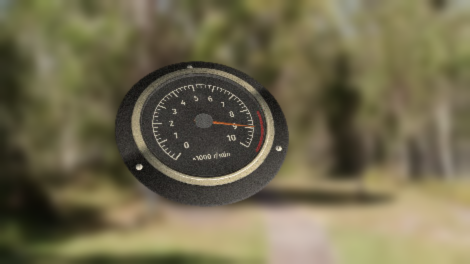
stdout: {"value": 9000, "unit": "rpm"}
